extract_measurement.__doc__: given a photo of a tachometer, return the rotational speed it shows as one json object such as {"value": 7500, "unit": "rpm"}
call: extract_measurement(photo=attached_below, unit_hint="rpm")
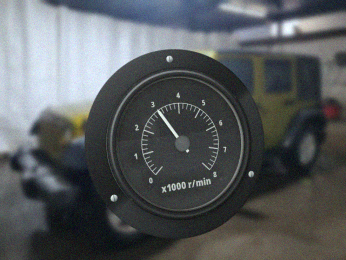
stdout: {"value": 3000, "unit": "rpm"}
